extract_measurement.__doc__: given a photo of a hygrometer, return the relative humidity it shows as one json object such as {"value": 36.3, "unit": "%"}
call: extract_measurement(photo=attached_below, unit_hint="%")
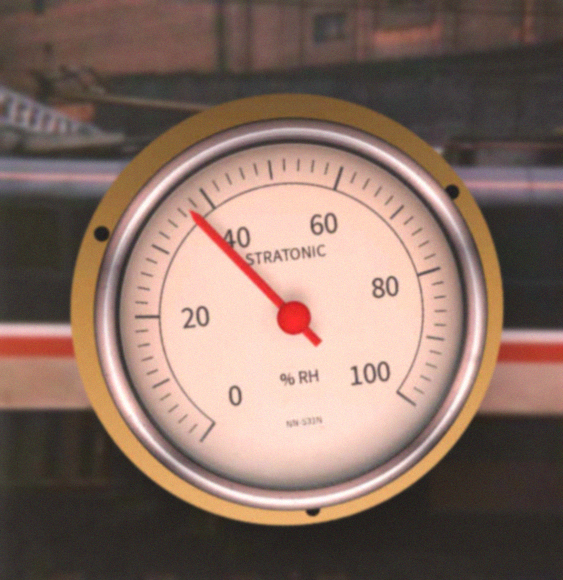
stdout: {"value": 37, "unit": "%"}
